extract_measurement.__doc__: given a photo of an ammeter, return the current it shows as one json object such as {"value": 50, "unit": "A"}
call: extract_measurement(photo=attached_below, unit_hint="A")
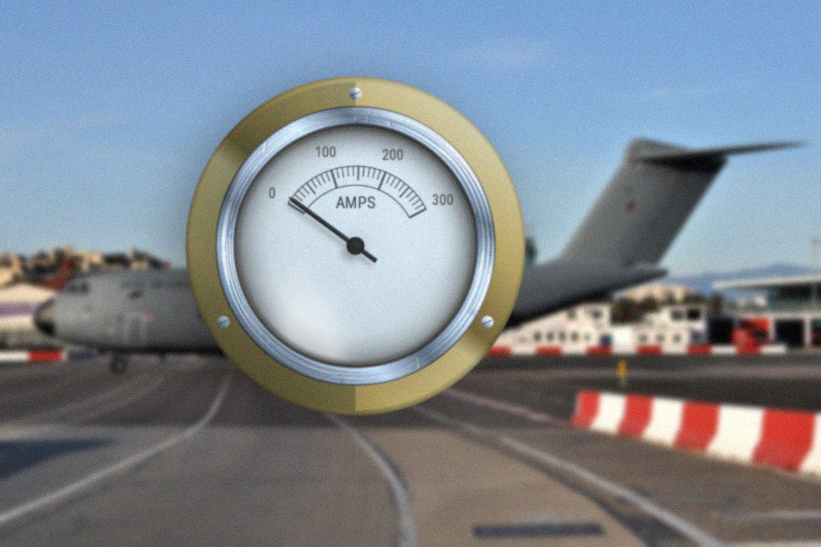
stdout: {"value": 10, "unit": "A"}
